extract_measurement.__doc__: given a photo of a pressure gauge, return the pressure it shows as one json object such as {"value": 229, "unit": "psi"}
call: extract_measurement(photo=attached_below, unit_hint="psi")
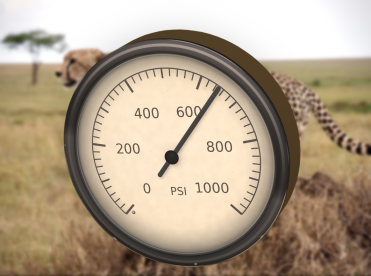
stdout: {"value": 650, "unit": "psi"}
